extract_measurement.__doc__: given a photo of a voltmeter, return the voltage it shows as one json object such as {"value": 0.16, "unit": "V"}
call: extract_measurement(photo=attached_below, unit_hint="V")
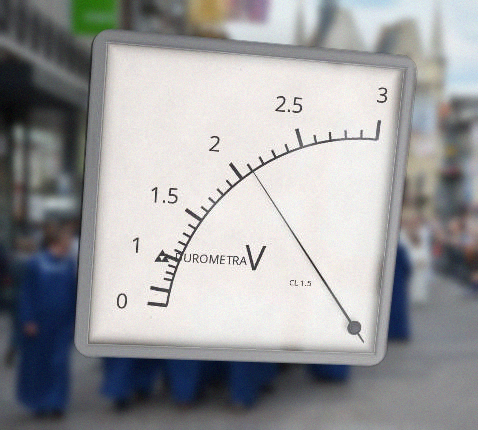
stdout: {"value": 2.1, "unit": "V"}
